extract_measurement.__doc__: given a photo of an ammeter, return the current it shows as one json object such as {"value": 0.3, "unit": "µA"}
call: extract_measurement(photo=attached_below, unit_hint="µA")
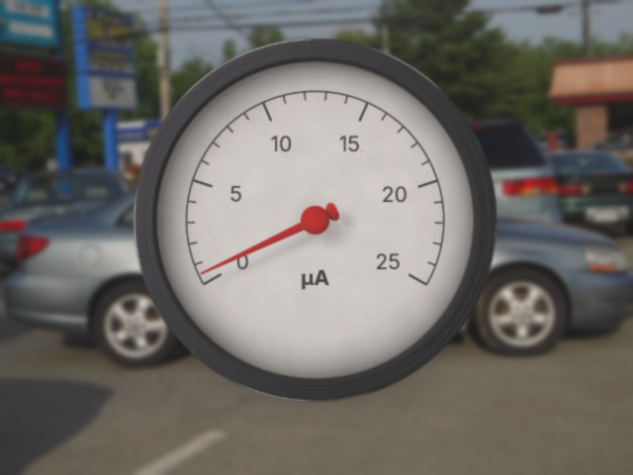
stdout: {"value": 0.5, "unit": "µA"}
